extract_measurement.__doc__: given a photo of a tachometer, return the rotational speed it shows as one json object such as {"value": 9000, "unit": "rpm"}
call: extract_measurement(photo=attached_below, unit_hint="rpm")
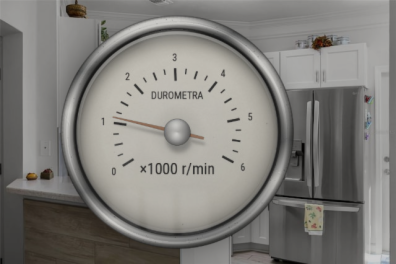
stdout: {"value": 1125, "unit": "rpm"}
